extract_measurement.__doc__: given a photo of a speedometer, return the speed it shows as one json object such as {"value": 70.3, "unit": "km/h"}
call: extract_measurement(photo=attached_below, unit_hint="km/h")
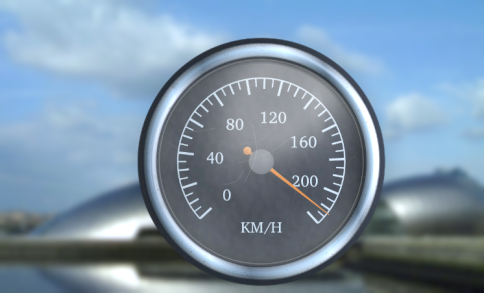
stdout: {"value": 212.5, "unit": "km/h"}
